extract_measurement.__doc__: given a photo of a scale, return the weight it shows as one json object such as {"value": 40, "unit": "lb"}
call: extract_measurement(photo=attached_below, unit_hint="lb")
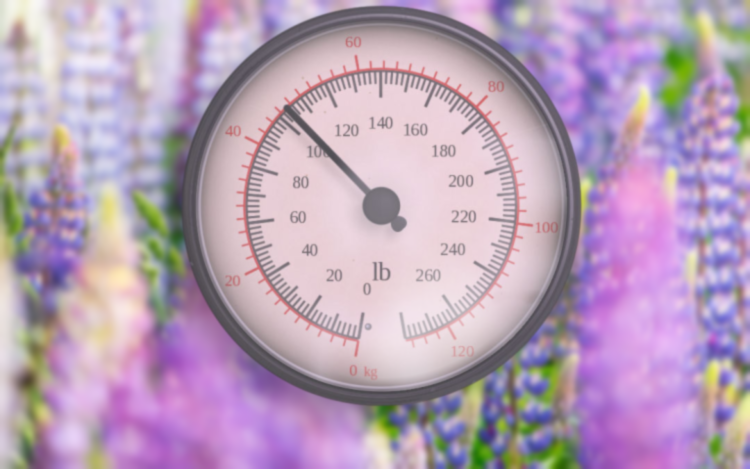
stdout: {"value": 104, "unit": "lb"}
